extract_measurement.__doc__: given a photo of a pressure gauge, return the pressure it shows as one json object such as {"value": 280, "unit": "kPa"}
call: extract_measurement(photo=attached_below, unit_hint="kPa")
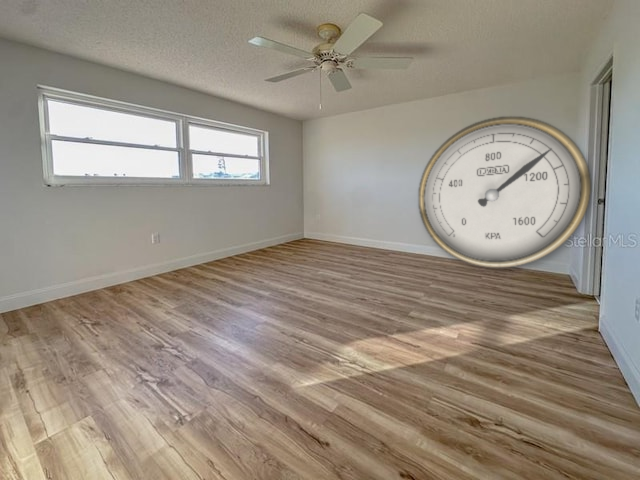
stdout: {"value": 1100, "unit": "kPa"}
